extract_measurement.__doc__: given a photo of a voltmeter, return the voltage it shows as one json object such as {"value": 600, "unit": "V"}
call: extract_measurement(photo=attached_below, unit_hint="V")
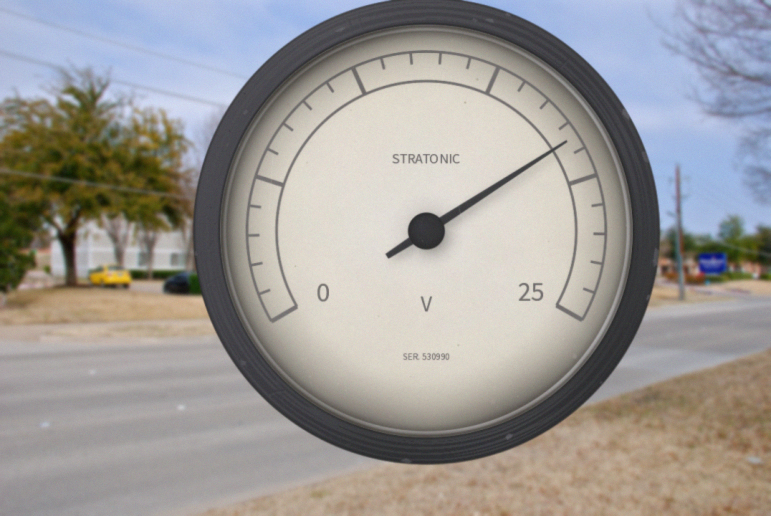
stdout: {"value": 18.5, "unit": "V"}
